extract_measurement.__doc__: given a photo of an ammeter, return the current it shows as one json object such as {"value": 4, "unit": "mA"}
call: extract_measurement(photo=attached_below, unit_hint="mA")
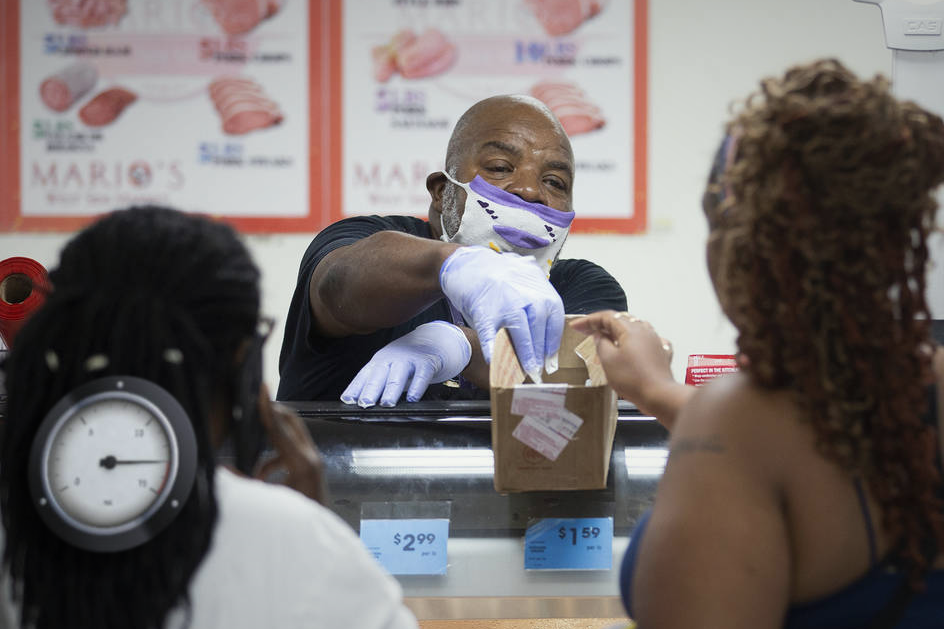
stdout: {"value": 13, "unit": "mA"}
